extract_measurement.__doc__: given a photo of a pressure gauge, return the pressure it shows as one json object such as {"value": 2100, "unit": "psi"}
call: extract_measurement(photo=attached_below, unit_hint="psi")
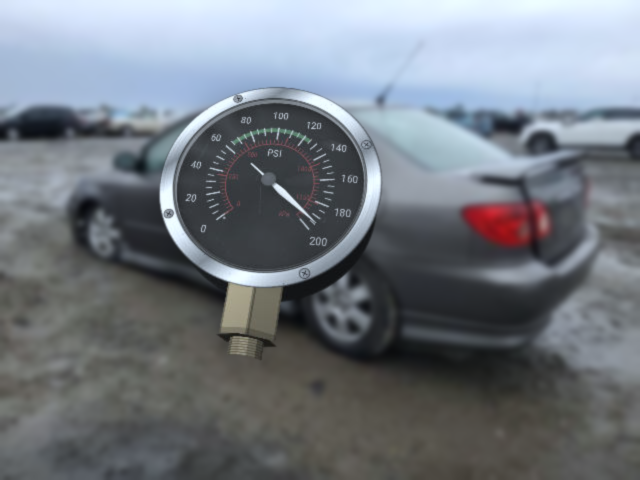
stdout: {"value": 195, "unit": "psi"}
